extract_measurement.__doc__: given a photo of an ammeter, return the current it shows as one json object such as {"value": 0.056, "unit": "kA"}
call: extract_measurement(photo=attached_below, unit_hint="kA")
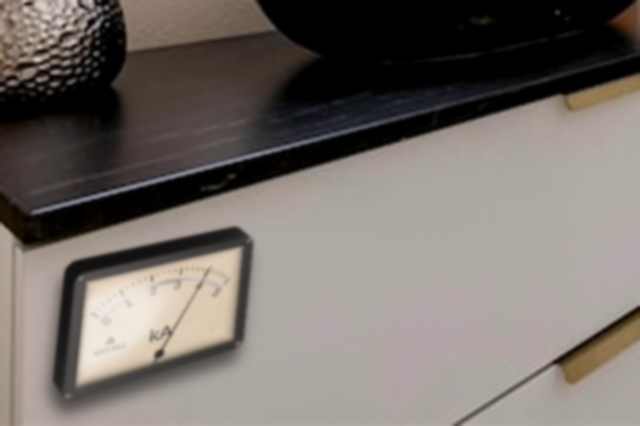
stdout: {"value": 4, "unit": "kA"}
